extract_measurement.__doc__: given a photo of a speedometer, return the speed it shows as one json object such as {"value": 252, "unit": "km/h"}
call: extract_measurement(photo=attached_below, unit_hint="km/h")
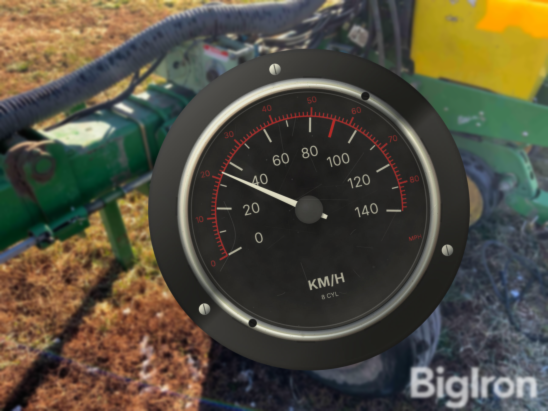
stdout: {"value": 35, "unit": "km/h"}
